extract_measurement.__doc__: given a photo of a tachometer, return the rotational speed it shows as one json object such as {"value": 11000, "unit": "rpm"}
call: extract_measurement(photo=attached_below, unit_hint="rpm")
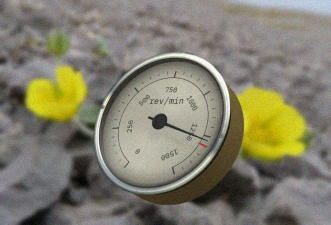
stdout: {"value": 1275, "unit": "rpm"}
